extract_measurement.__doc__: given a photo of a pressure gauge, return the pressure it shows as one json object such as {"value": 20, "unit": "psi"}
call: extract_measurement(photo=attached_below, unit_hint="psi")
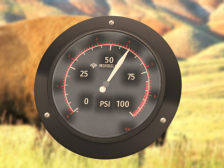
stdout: {"value": 60, "unit": "psi"}
